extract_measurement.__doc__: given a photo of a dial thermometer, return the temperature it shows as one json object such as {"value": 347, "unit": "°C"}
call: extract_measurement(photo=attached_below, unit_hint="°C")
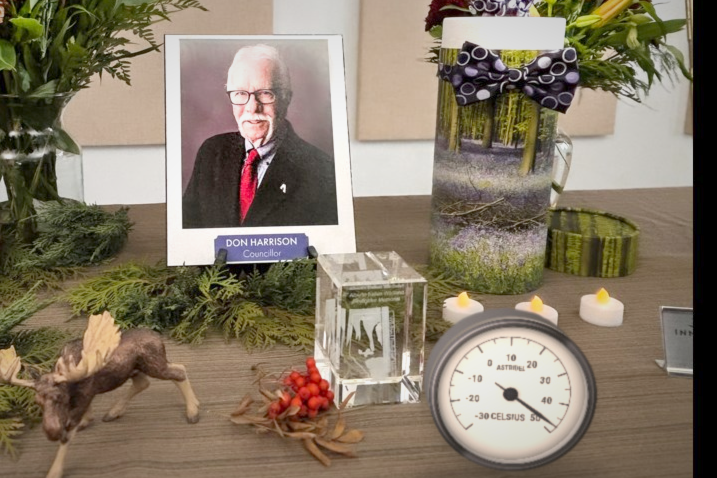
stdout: {"value": 47.5, "unit": "°C"}
